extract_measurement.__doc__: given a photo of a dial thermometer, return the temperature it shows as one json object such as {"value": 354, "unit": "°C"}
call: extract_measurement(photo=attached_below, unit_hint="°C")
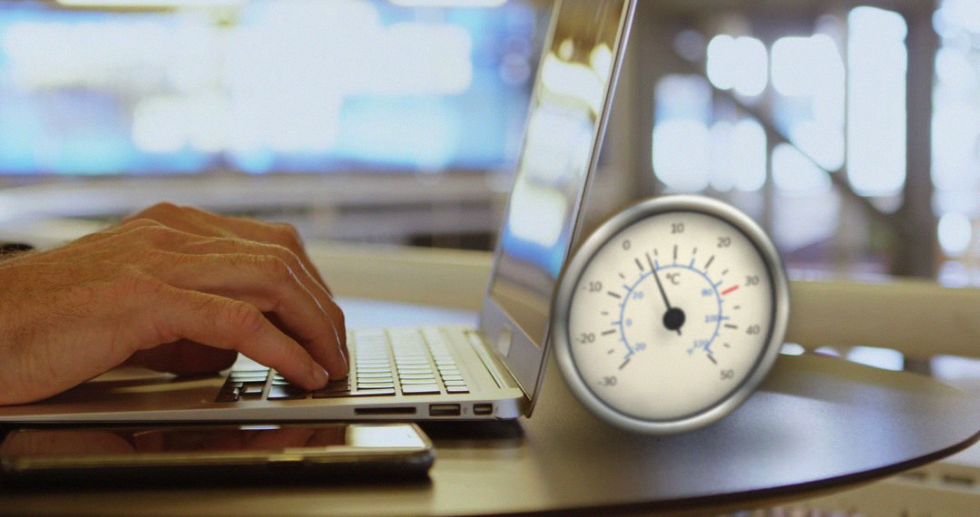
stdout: {"value": 2.5, "unit": "°C"}
